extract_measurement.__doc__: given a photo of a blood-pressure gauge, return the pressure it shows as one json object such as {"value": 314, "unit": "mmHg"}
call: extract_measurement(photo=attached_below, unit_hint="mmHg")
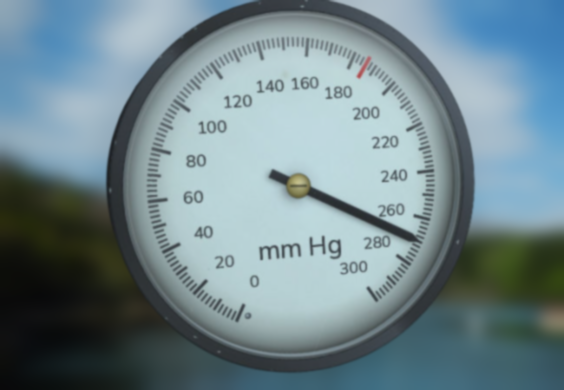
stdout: {"value": 270, "unit": "mmHg"}
